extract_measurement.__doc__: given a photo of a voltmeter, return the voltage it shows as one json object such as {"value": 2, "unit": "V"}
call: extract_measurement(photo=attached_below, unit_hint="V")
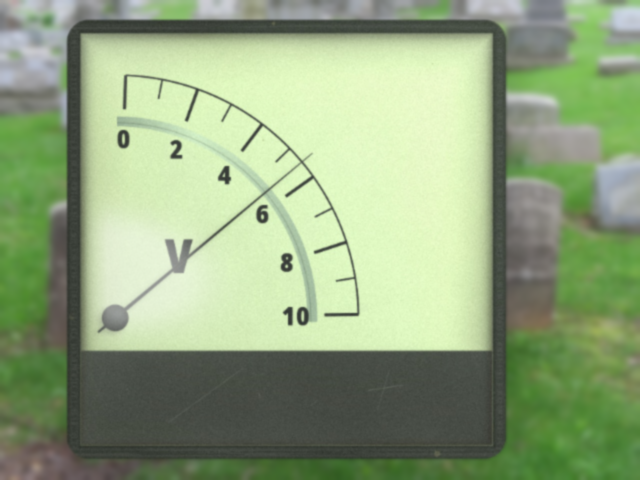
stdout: {"value": 5.5, "unit": "V"}
